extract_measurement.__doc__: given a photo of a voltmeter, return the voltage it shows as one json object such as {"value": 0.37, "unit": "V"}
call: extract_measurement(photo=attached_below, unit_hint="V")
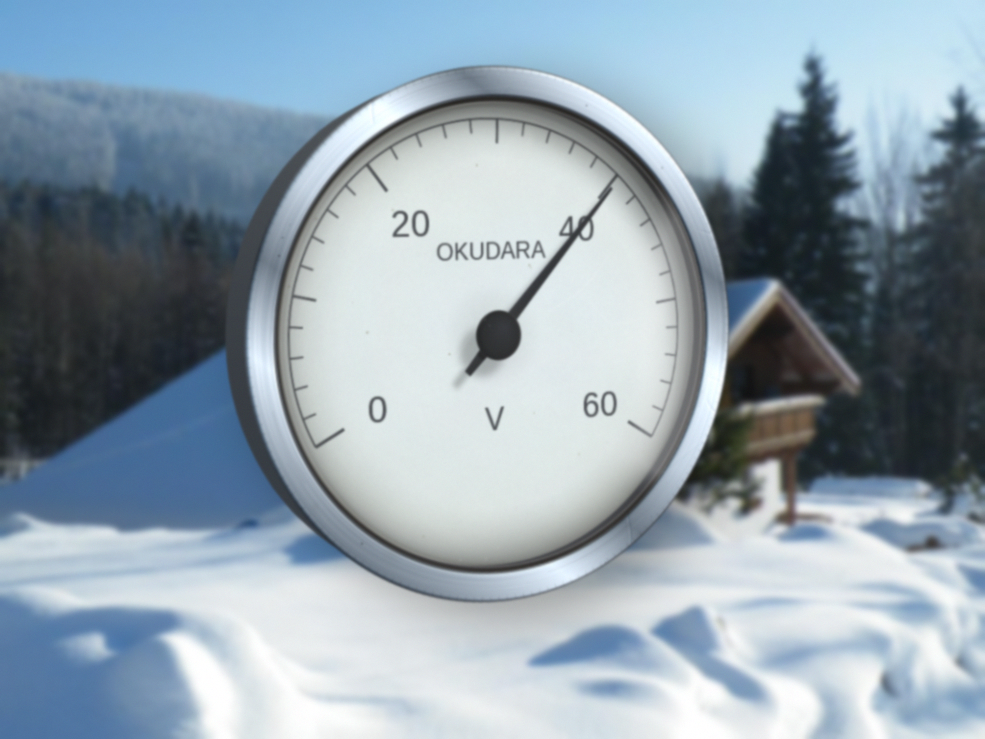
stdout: {"value": 40, "unit": "V"}
